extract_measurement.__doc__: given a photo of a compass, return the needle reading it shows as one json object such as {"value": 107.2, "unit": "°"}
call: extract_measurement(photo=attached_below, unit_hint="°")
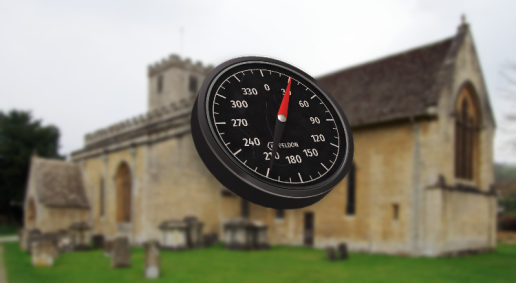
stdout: {"value": 30, "unit": "°"}
